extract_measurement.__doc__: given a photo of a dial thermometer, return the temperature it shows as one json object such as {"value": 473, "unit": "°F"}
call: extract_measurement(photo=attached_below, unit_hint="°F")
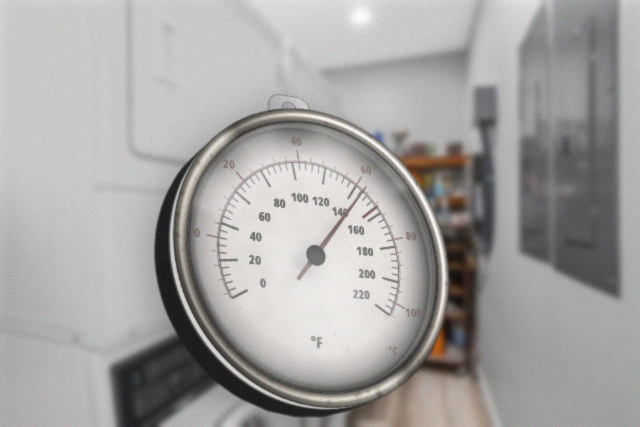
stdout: {"value": 144, "unit": "°F"}
